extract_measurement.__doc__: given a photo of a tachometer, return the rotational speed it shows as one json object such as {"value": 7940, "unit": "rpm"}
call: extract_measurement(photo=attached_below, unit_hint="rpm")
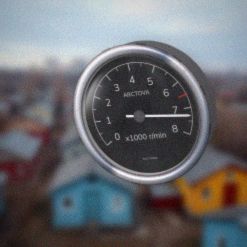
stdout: {"value": 7250, "unit": "rpm"}
